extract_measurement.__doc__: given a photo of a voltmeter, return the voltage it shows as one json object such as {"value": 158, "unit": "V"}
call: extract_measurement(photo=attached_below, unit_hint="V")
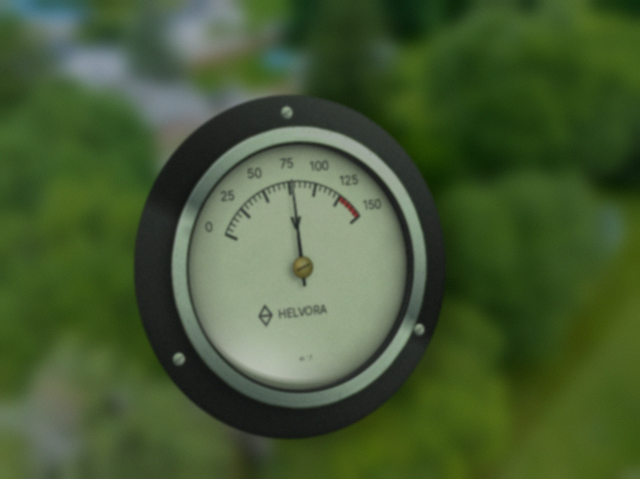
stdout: {"value": 75, "unit": "V"}
